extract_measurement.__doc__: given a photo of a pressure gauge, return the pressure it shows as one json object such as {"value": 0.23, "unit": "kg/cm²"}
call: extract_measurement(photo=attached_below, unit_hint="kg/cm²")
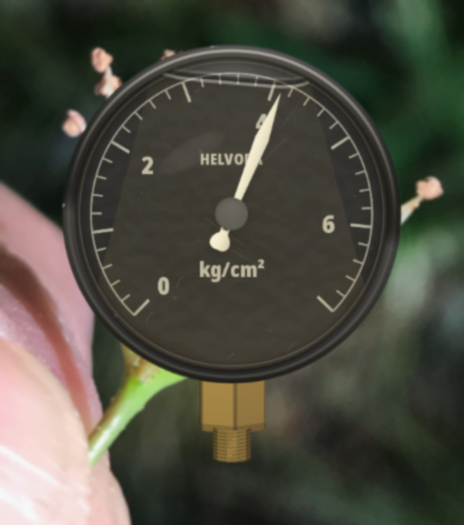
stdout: {"value": 4.1, "unit": "kg/cm²"}
